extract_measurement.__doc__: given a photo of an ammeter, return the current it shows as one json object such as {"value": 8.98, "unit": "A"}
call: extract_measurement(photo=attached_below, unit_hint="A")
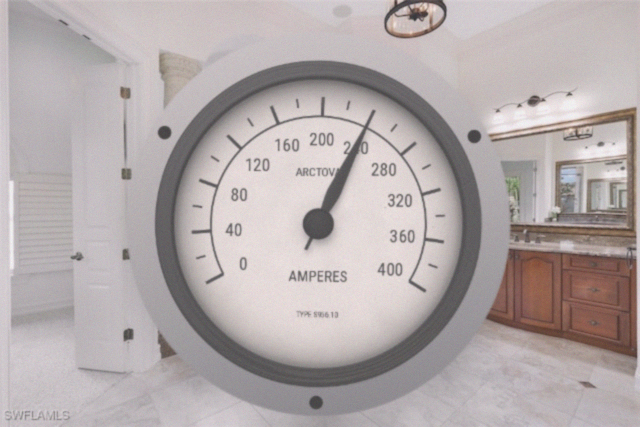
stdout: {"value": 240, "unit": "A"}
